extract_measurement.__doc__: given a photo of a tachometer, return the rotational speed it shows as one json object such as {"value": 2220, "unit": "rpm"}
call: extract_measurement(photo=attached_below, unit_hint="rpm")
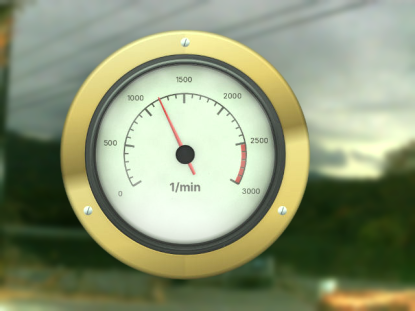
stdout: {"value": 1200, "unit": "rpm"}
